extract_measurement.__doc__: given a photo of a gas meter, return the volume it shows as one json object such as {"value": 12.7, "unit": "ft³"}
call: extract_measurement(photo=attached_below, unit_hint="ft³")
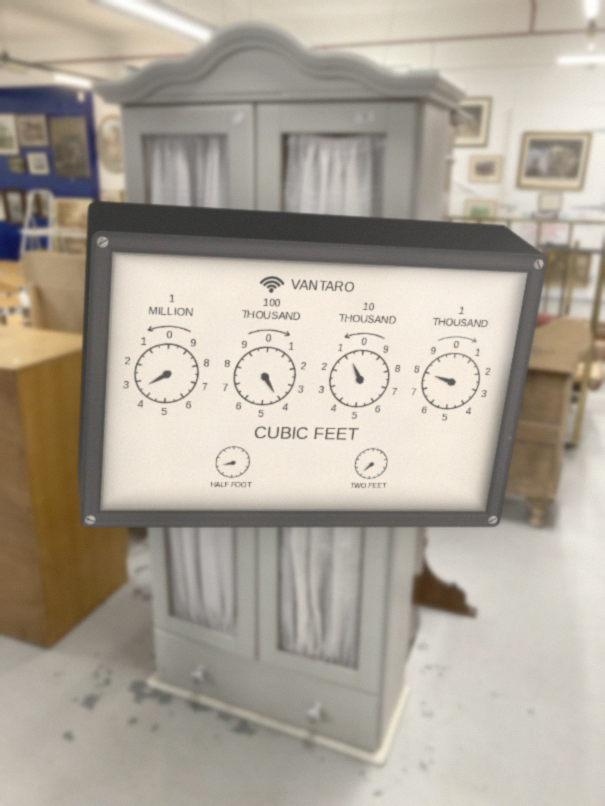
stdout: {"value": 340800, "unit": "ft³"}
